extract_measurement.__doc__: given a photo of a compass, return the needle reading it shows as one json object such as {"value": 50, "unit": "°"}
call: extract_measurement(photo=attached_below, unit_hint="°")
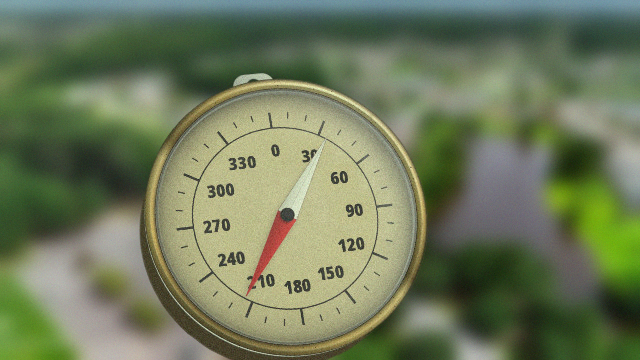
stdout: {"value": 215, "unit": "°"}
